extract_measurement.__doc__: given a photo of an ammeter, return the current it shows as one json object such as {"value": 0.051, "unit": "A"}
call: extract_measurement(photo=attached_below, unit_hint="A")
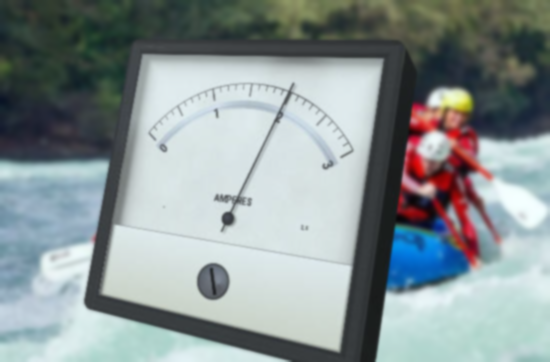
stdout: {"value": 2, "unit": "A"}
